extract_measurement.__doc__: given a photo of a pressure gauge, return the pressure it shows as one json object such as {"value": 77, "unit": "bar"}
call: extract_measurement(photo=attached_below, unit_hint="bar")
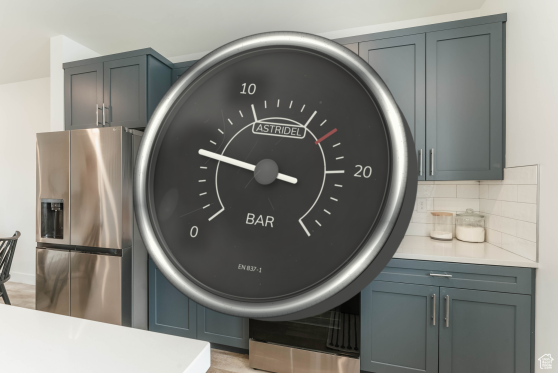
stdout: {"value": 5, "unit": "bar"}
